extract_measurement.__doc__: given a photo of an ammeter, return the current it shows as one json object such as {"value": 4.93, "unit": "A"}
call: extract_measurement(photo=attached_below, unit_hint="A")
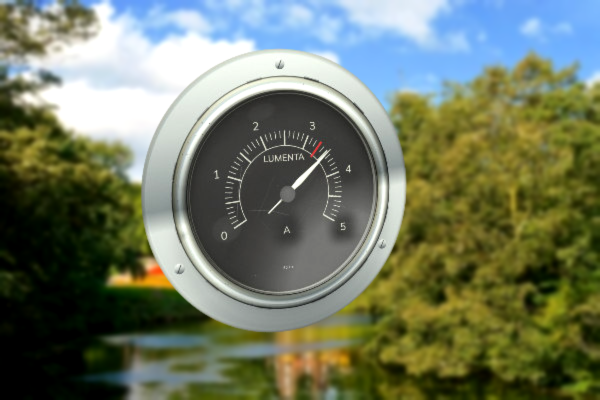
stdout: {"value": 3.5, "unit": "A"}
